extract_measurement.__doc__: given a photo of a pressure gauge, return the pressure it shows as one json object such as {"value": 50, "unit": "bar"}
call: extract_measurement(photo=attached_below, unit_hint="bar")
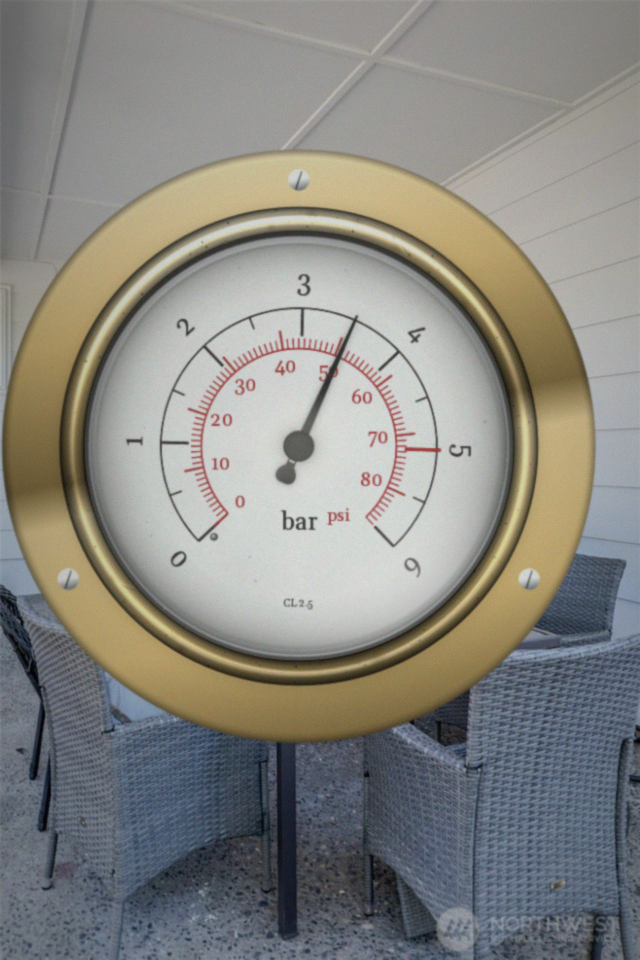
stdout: {"value": 3.5, "unit": "bar"}
